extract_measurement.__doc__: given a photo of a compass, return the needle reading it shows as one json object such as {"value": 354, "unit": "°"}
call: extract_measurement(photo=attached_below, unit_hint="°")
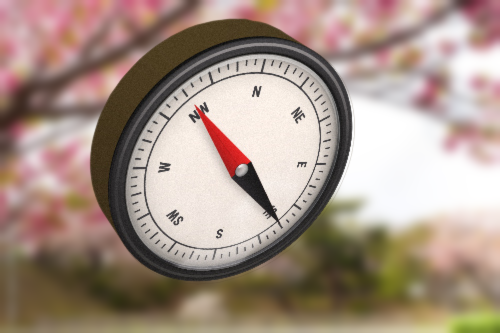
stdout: {"value": 315, "unit": "°"}
